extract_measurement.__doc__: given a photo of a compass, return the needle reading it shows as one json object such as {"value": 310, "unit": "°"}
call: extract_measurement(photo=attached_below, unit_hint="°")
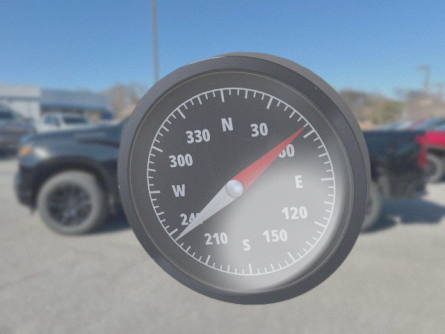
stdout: {"value": 55, "unit": "°"}
